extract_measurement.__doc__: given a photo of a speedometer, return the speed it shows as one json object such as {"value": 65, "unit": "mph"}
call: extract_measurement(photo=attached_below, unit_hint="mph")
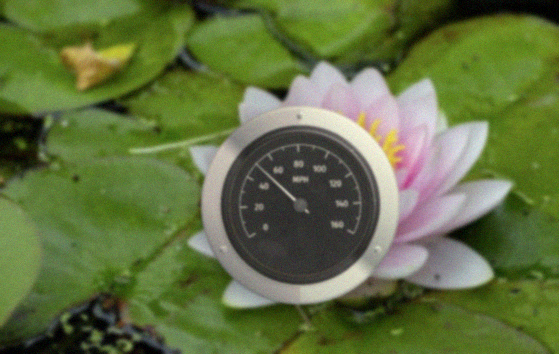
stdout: {"value": 50, "unit": "mph"}
